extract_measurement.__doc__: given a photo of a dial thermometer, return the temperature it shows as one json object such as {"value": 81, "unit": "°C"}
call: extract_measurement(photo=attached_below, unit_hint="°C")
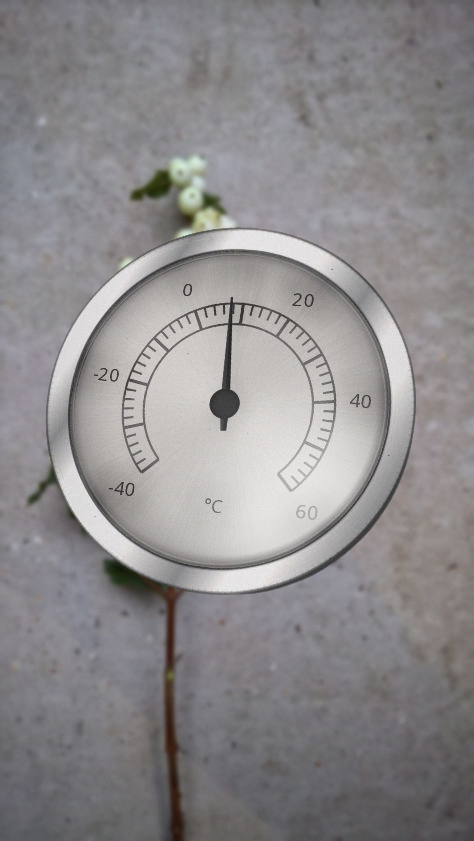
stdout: {"value": 8, "unit": "°C"}
